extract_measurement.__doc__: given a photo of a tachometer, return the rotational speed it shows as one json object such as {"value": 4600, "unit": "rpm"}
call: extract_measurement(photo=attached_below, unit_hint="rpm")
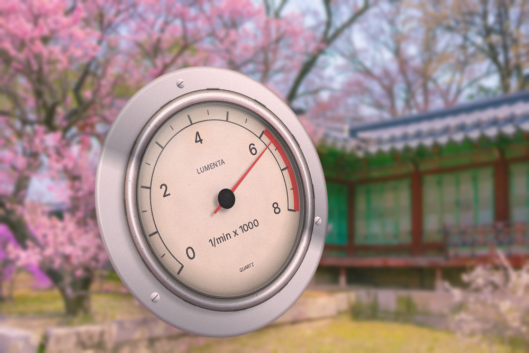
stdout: {"value": 6250, "unit": "rpm"}
